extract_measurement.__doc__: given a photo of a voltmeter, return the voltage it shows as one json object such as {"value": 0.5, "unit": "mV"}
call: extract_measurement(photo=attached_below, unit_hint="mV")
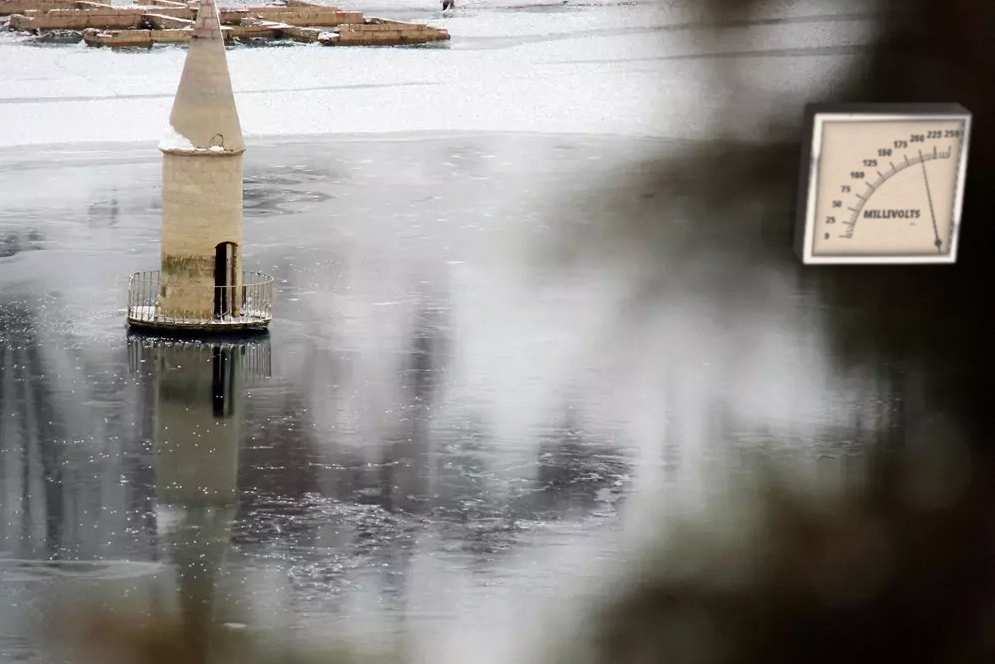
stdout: {"value": 200, "unit": "mV"}
